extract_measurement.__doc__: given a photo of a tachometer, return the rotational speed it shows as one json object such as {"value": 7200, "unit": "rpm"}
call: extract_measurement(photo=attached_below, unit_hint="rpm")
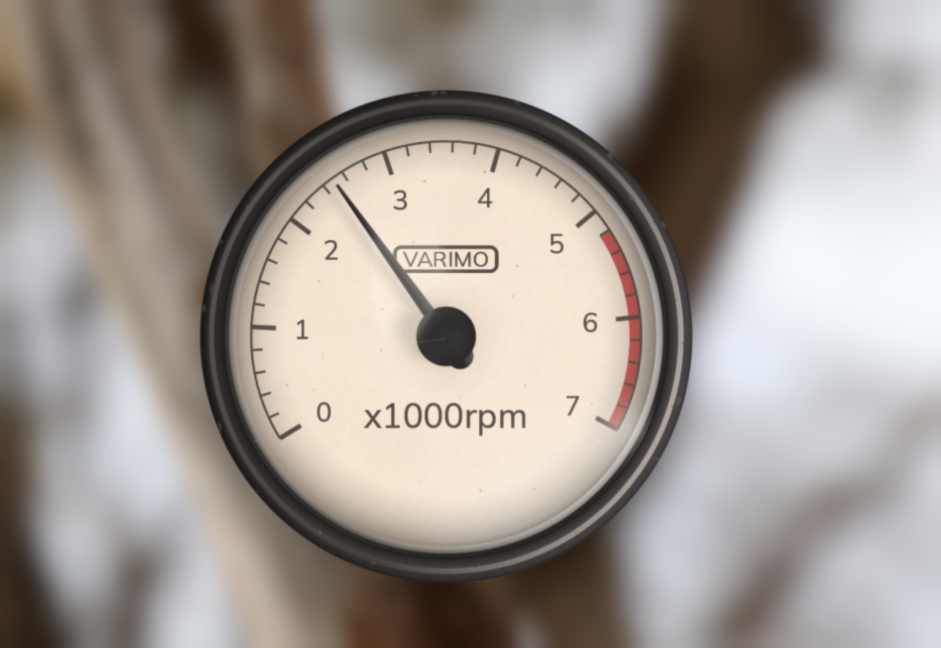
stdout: {"value": 2500, "unit": "rpm"}
